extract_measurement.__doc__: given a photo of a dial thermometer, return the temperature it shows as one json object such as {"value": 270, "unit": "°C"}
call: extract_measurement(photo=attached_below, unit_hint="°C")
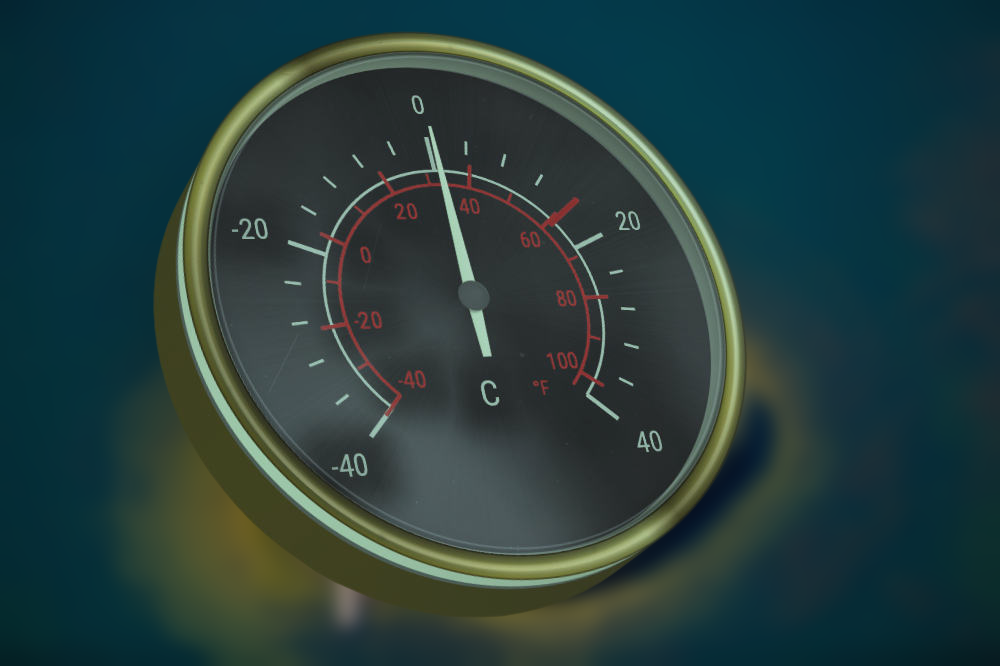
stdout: {"value": 0, "unit": "°C"}
